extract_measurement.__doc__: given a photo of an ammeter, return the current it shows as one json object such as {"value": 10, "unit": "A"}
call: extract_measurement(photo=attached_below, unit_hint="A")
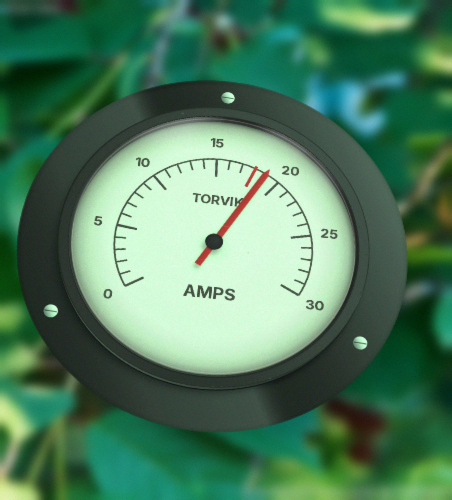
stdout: {"value": 19, "unit": "A"}
